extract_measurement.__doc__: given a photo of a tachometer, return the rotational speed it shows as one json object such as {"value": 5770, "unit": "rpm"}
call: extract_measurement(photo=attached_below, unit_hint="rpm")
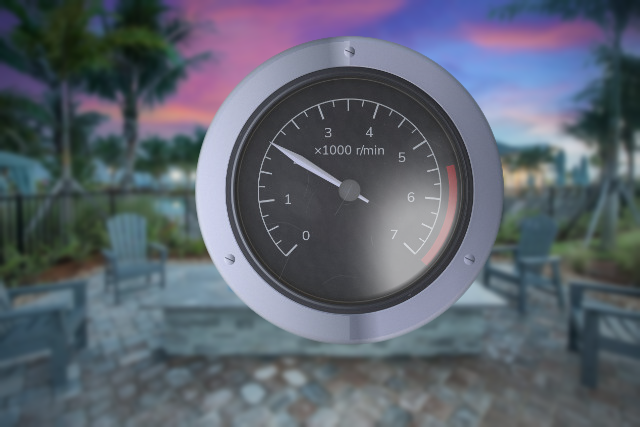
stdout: {"value": 2000, "unit": "rpm"}
